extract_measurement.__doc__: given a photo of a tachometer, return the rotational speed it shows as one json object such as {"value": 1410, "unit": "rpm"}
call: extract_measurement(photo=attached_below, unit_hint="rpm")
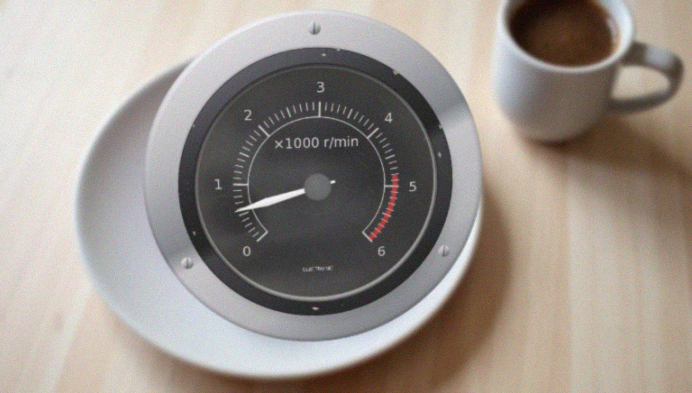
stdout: {"value": 600, "unit": "rpm"}
